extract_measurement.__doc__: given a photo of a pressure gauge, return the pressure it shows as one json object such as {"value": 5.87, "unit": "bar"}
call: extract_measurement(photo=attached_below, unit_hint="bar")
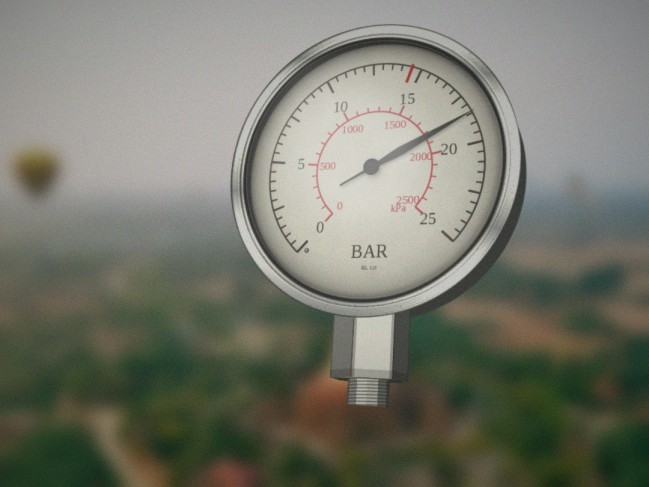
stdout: {"value": 18.5, "unit": "bar"}
